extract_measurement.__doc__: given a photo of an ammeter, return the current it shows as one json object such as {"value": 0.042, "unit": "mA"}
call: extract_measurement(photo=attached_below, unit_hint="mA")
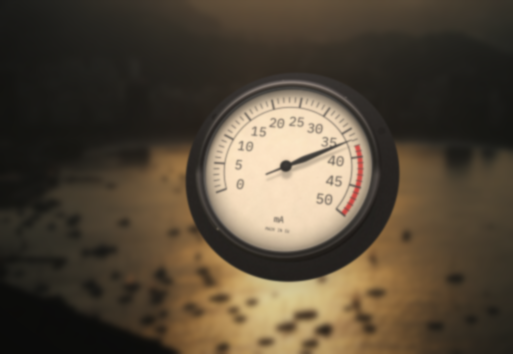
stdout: {"value": 37, "unit": "mA"}
